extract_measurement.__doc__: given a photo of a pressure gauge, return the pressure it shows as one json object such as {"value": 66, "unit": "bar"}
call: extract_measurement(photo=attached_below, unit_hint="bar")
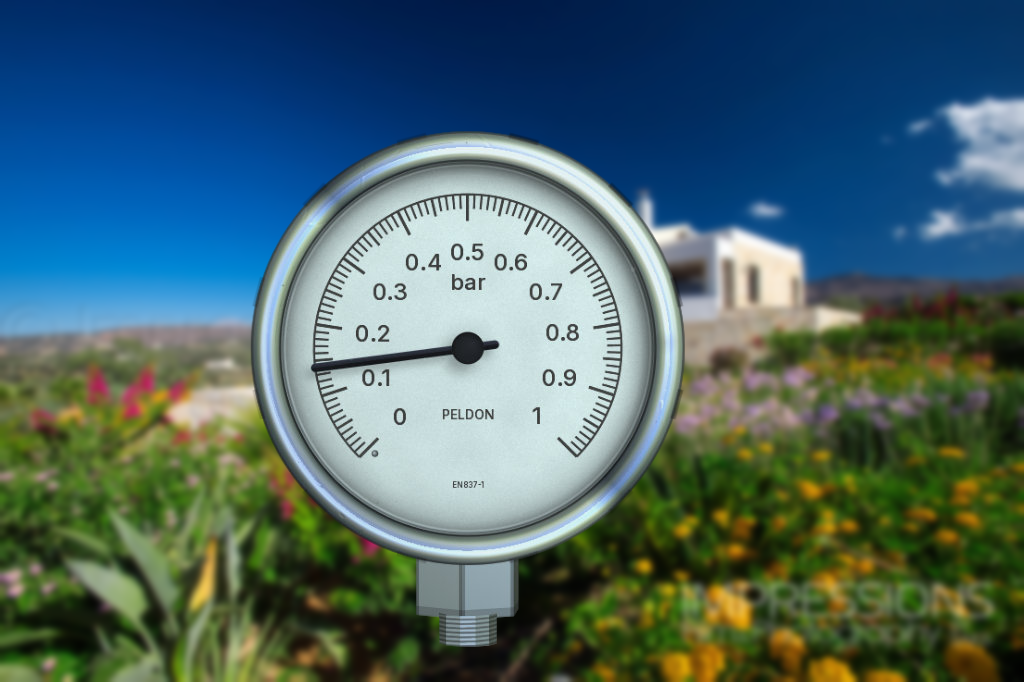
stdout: {"value": 0.14, "unit": "bar"}
